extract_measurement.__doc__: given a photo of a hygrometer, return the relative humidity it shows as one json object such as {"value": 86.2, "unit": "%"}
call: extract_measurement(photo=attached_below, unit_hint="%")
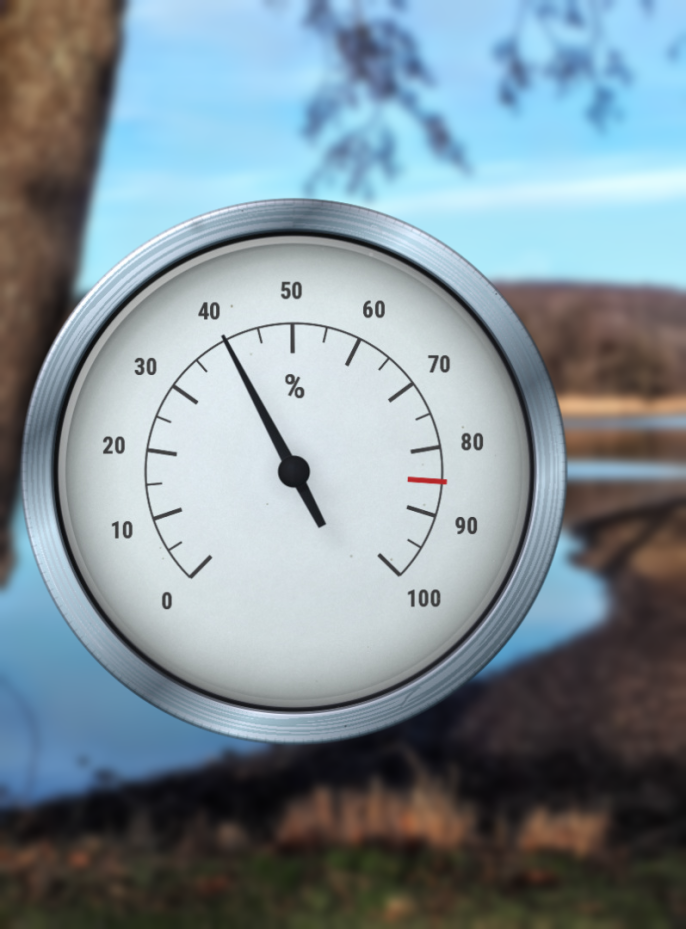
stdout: {"value": 40, "unit": "%"}
